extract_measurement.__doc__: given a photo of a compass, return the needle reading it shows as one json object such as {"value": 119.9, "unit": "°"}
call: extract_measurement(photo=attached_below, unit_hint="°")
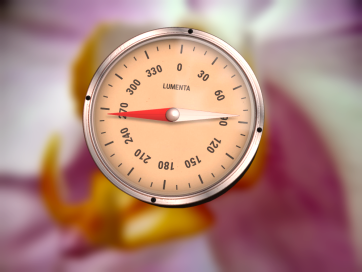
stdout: {"value": 265, "unit": "°"}
